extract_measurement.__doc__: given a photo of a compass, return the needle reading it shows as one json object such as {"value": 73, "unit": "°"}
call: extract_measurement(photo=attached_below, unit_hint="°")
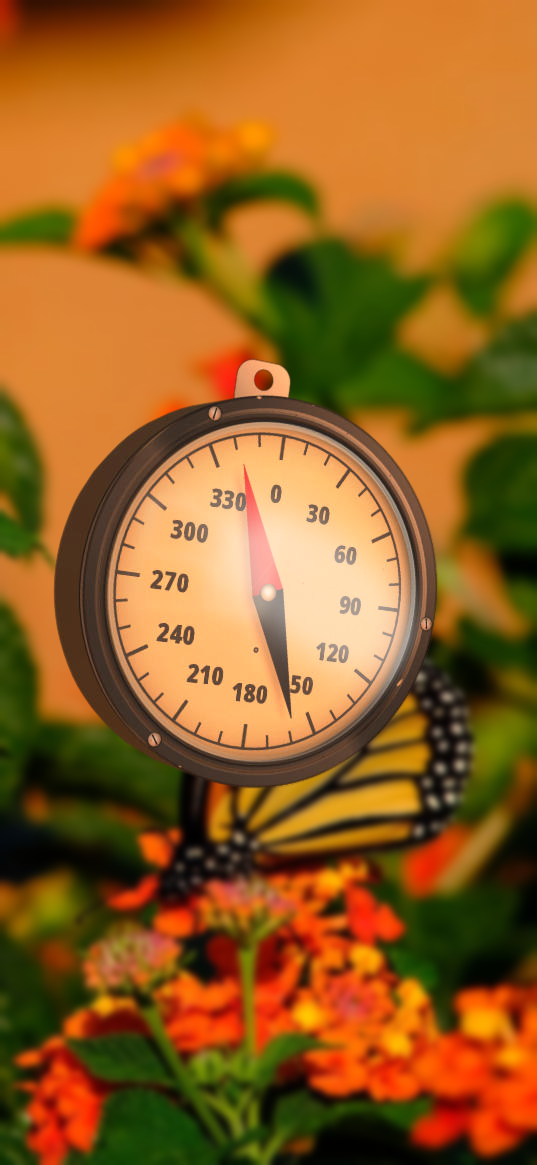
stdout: {"value": 340, "unit": "°"}
